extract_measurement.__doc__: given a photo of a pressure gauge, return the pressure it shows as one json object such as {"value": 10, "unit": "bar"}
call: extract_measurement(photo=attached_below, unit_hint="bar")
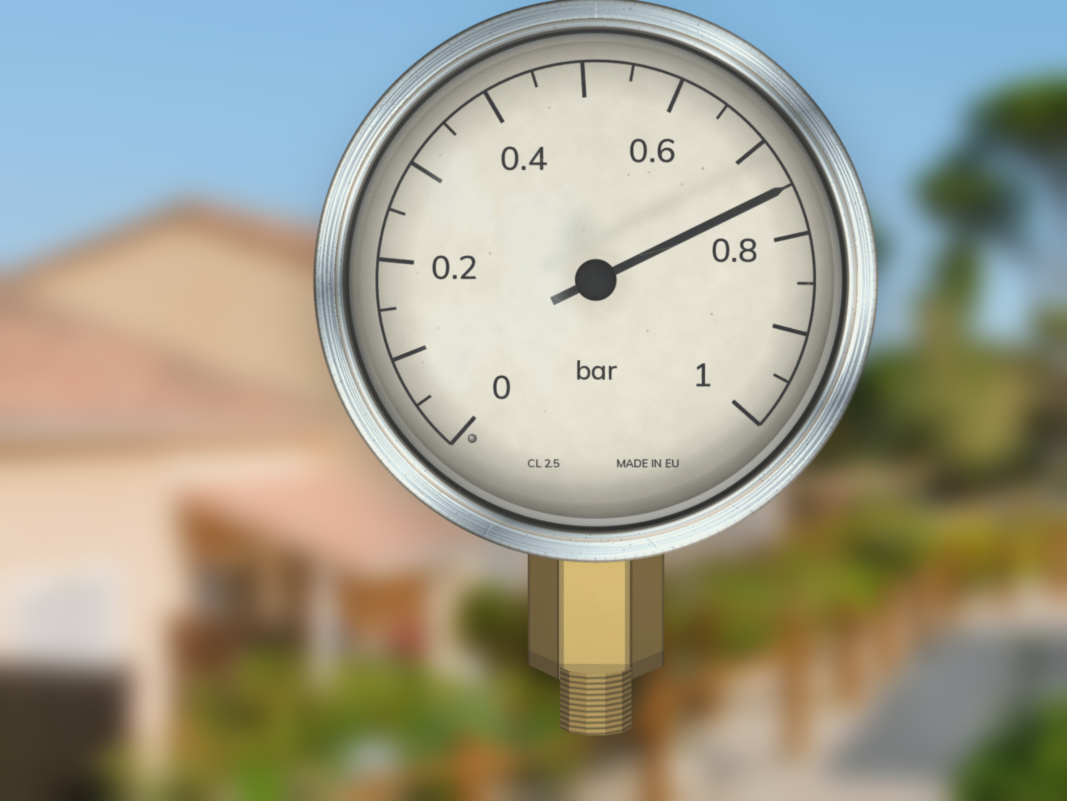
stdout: {"value": 0.75, "unit": "bar"}
